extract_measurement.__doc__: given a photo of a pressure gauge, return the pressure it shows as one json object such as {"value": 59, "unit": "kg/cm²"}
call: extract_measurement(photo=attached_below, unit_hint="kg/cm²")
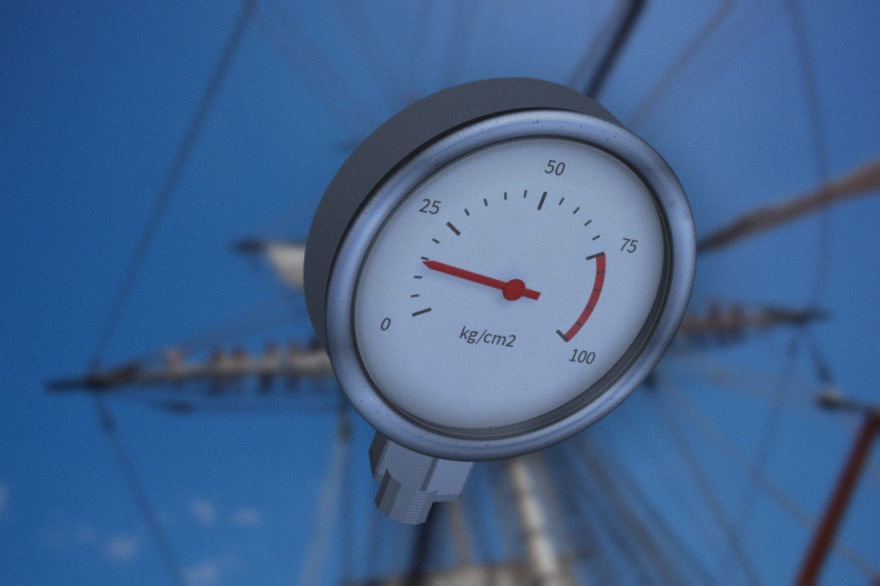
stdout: {"value": 15, "unit": "kg/cm²"}
